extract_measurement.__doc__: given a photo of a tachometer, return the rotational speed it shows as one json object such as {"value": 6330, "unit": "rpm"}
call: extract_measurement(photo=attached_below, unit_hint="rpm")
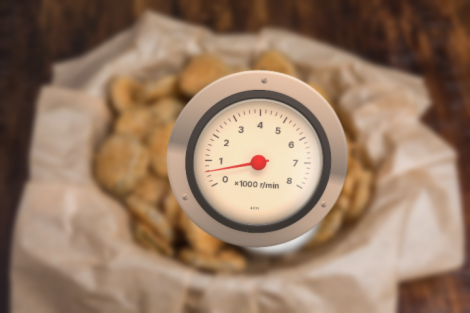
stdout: {"value": 600, "unit": "rpm"}
